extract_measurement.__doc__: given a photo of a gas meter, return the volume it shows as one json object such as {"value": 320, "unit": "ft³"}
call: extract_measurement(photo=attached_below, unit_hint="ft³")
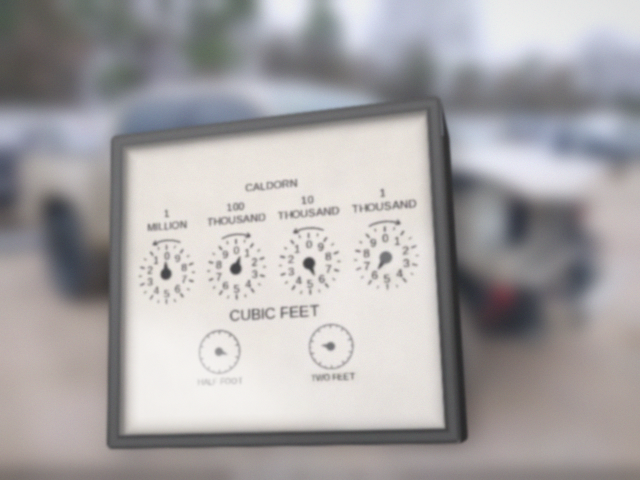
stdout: {"value": 5600, "unit": "ft³"}
